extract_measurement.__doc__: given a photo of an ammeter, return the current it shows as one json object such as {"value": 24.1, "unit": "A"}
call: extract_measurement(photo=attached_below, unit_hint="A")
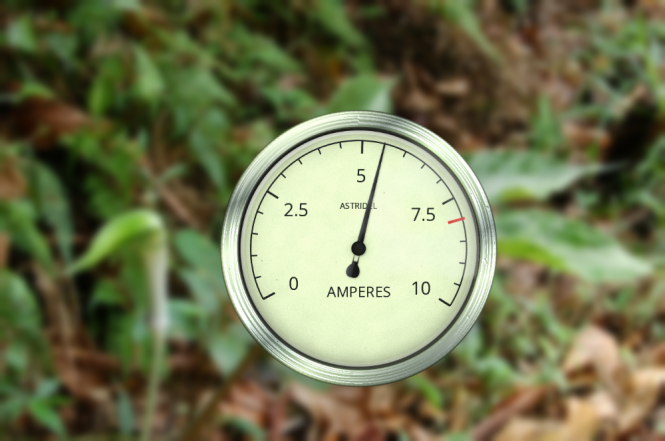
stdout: {"value": 5.5, "unit": "A"}
